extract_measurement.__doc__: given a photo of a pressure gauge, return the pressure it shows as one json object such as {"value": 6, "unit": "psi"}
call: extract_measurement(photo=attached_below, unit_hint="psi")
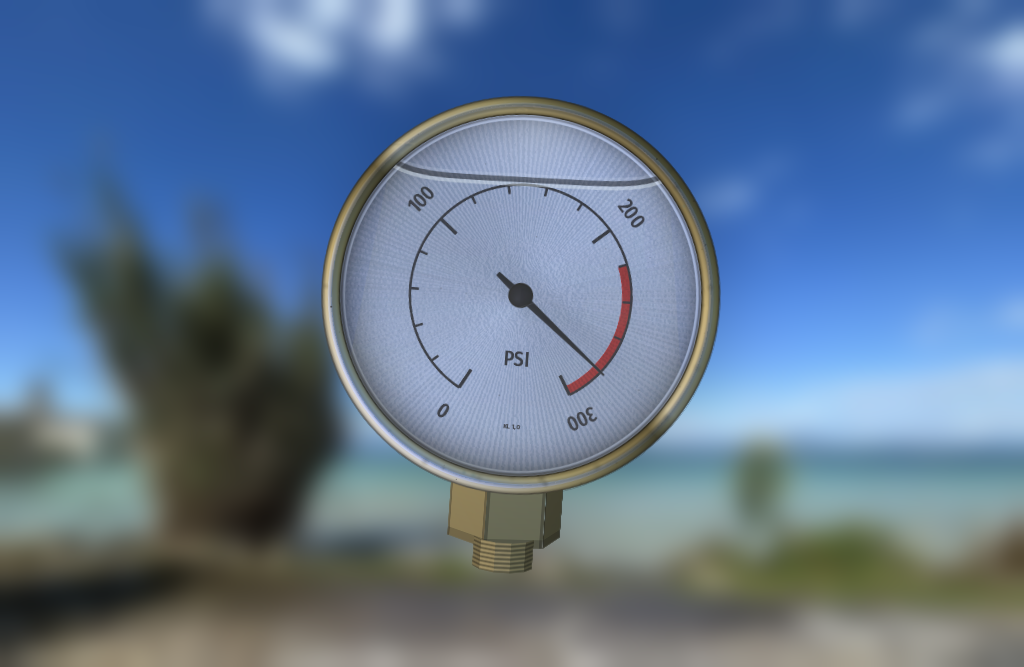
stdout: {"value": 280, "unit": "psi"}
